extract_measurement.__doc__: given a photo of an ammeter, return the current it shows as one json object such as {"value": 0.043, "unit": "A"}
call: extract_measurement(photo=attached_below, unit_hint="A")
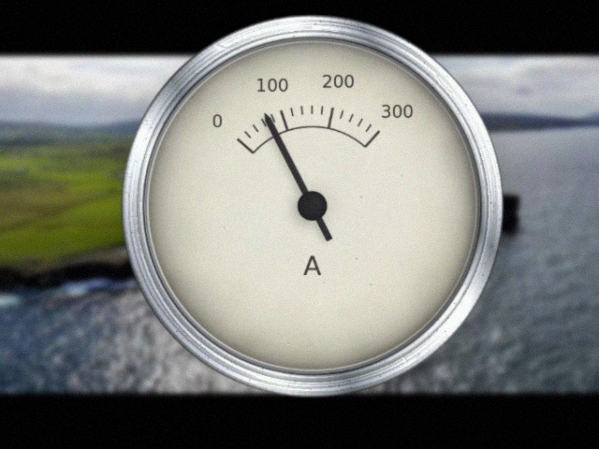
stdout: {"value": 70, "unit": "A"}
